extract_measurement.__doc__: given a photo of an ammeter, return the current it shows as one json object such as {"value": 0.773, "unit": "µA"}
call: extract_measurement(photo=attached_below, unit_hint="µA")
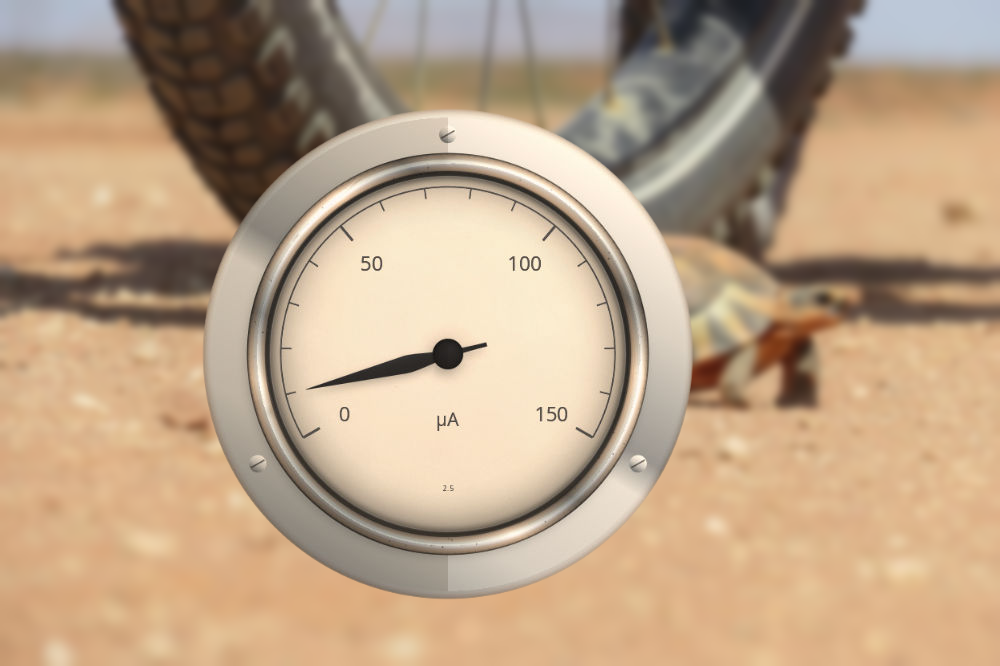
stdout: {"value": 10, "unit": "µA"}
